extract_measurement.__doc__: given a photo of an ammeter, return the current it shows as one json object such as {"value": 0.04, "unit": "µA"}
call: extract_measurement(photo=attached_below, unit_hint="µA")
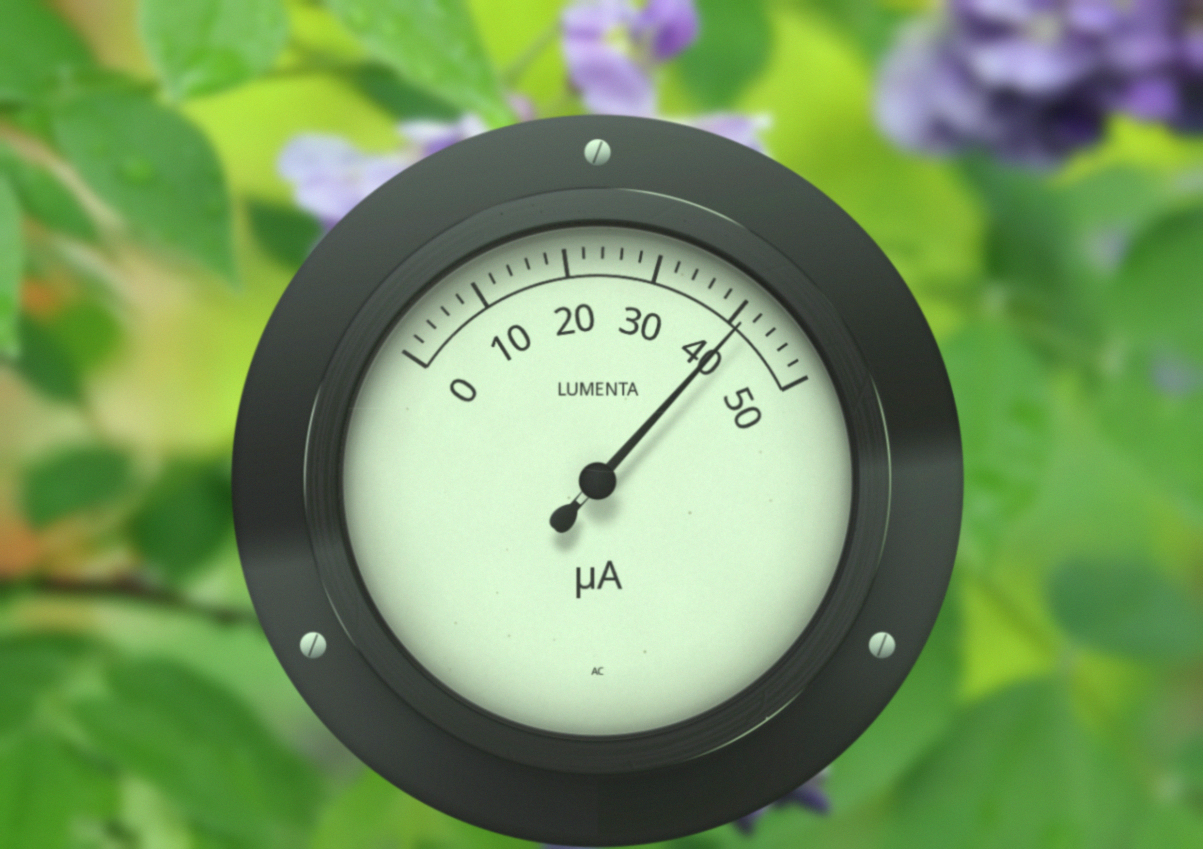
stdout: {"value": 41, "unit": "µA"}
